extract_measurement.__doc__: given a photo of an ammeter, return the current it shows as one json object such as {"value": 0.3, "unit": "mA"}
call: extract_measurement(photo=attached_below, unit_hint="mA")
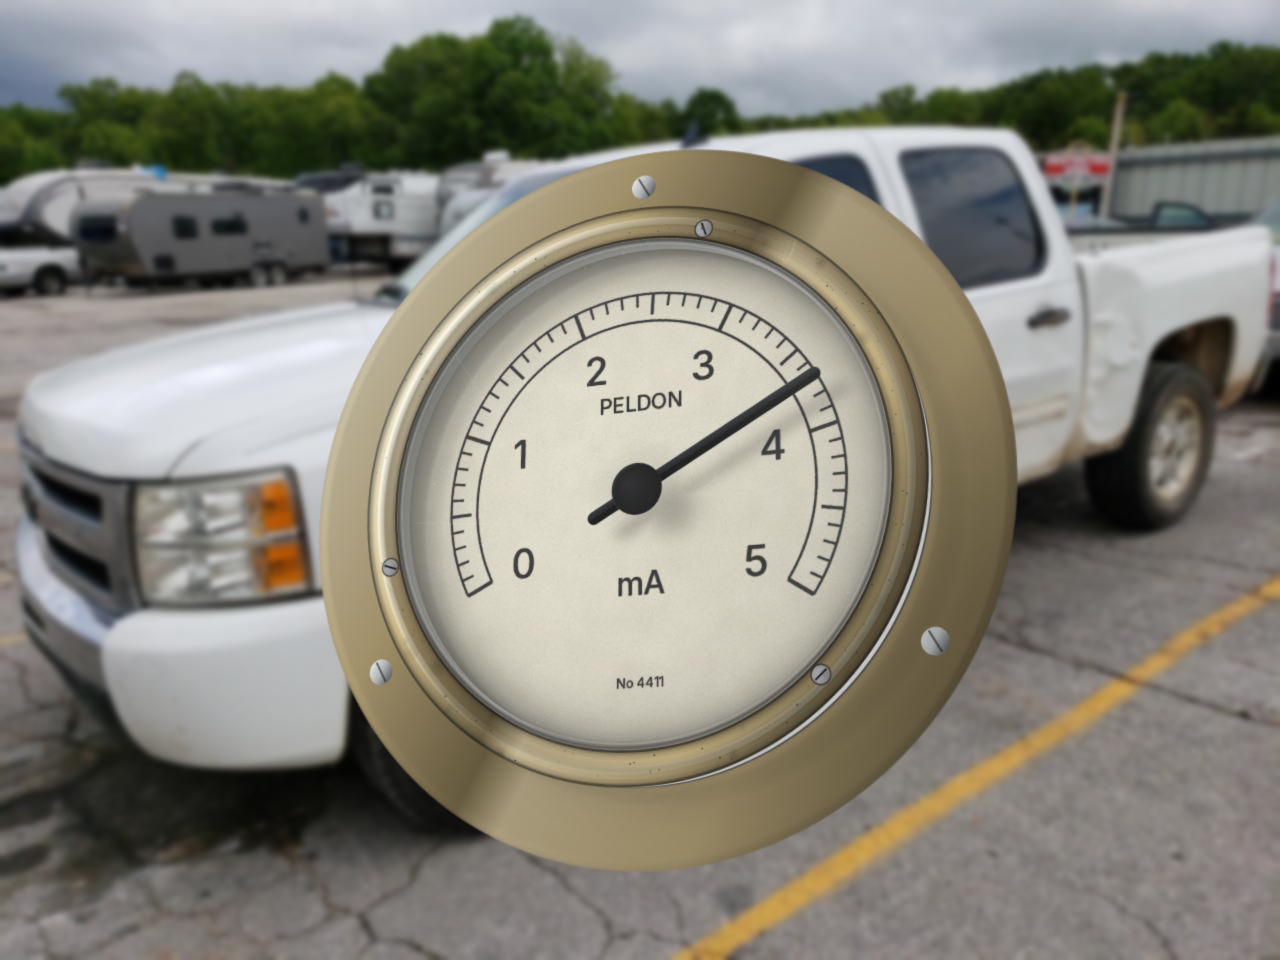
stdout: {"value": 3.7, "unit": "mA"}
